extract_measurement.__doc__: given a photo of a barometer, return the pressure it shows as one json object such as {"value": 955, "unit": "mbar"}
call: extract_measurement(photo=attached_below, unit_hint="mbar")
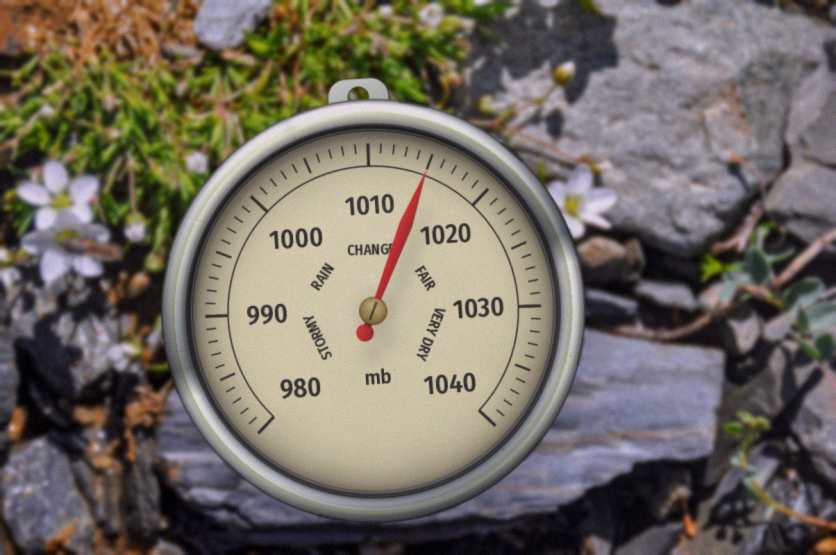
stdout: {"value": 1015, "unit": "mbar"}
